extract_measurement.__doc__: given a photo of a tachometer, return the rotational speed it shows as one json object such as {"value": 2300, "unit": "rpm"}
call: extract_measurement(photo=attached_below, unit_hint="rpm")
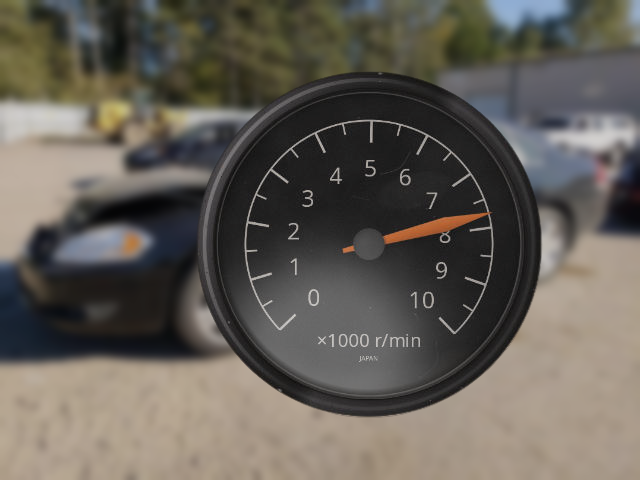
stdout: {"value": 7750, "unit": "rpm"}
